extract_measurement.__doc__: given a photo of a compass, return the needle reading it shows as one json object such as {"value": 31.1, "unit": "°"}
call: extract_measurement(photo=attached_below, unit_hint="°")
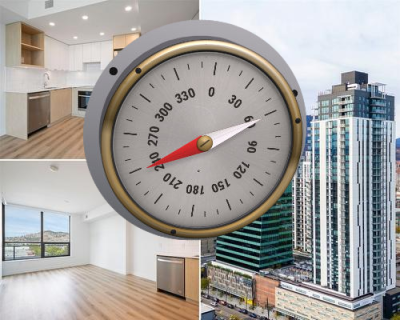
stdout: {"value": 240, "unit": "°"}
